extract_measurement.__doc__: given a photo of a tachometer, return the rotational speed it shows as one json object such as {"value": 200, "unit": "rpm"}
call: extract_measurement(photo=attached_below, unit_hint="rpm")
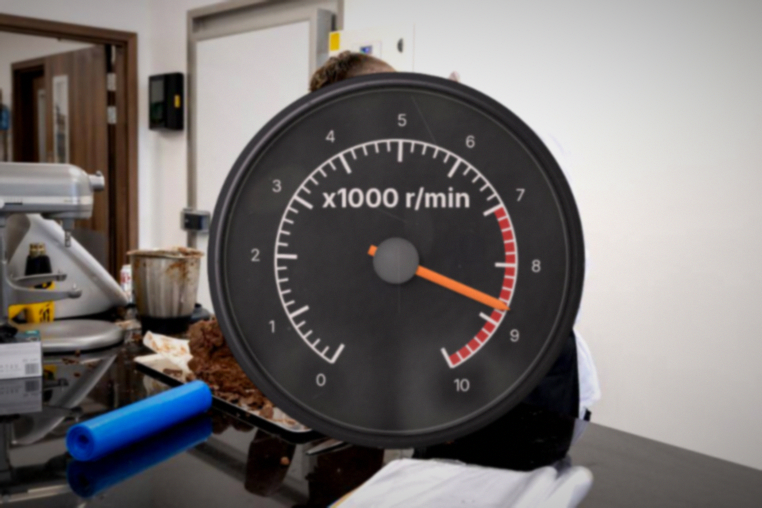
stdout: {"value": 8700, "unit": "rpm"}
